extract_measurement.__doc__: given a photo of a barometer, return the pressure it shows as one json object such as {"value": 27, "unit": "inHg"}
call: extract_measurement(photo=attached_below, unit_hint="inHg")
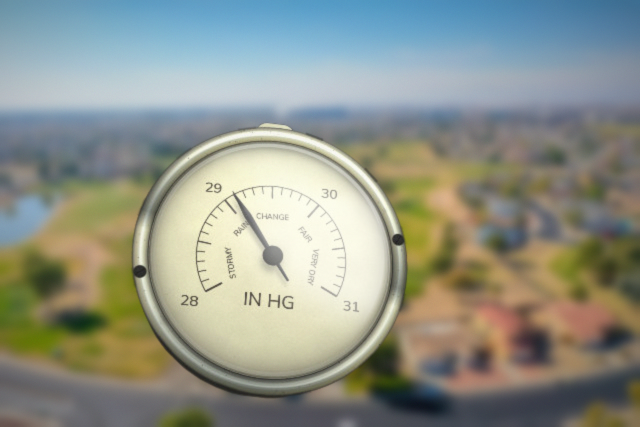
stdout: {"value": 29.1, "unit": "inHg"}
